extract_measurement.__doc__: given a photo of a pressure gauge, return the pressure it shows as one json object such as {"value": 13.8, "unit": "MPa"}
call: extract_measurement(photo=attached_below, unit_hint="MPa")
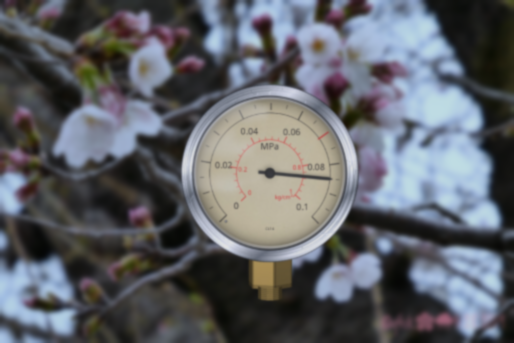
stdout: {"value": 0.085, "unit": "MPa"}
